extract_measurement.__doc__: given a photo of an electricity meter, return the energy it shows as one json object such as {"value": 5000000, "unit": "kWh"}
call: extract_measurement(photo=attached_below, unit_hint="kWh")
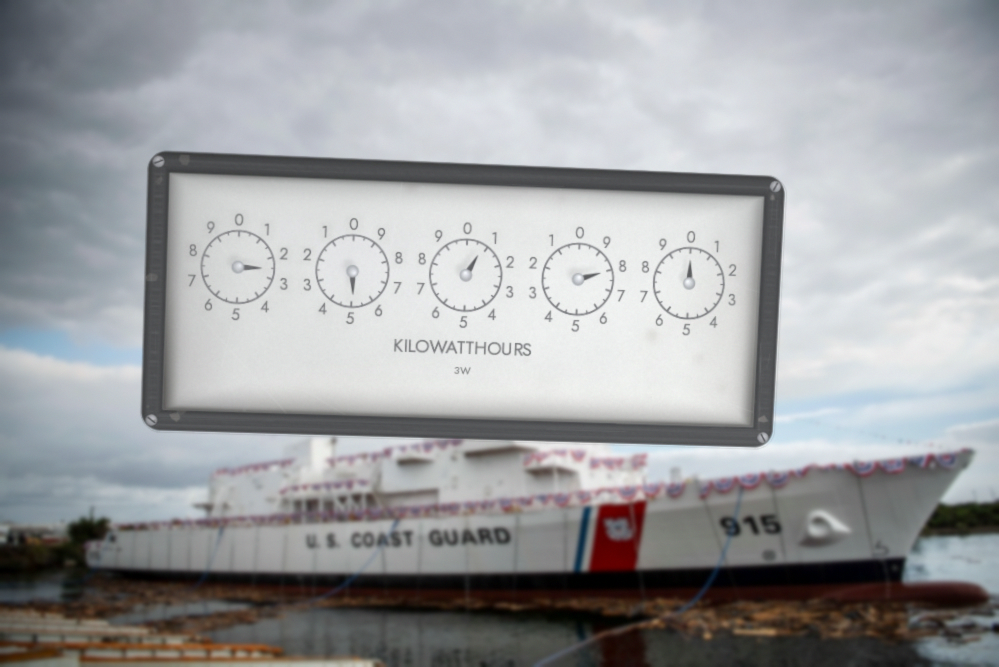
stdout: {"value": 25080, "unit": "kWh"}
